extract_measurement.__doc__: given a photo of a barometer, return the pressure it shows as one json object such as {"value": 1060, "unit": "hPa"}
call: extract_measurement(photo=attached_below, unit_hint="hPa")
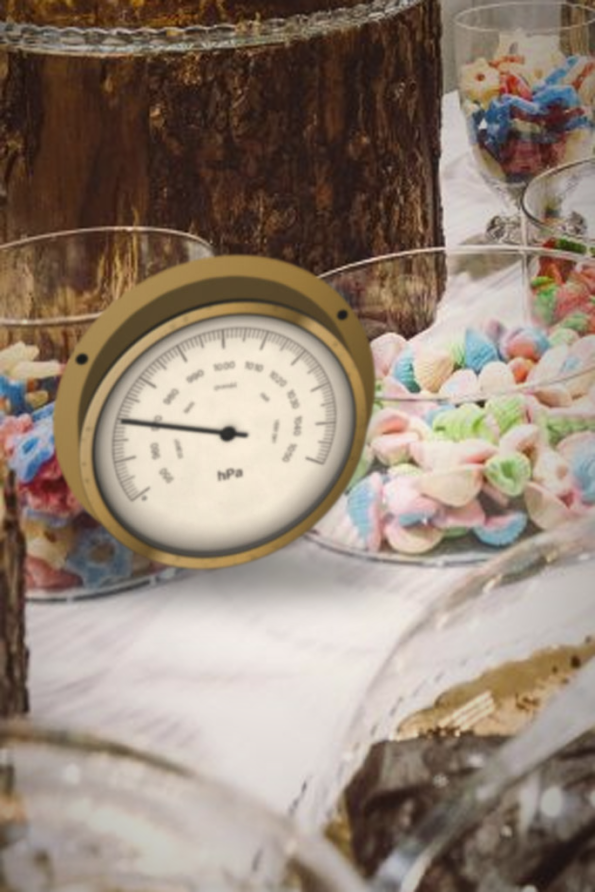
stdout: {"value": 970, "unit": "hPa"}
